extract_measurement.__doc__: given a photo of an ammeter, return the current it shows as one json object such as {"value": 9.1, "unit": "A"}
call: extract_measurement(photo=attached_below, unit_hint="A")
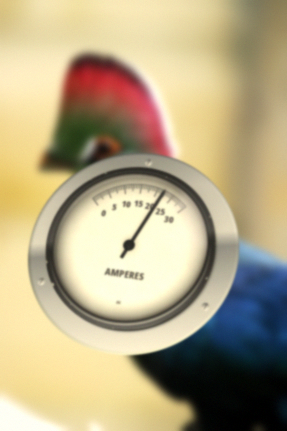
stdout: {"value": 22.5, "unit": "A"}
